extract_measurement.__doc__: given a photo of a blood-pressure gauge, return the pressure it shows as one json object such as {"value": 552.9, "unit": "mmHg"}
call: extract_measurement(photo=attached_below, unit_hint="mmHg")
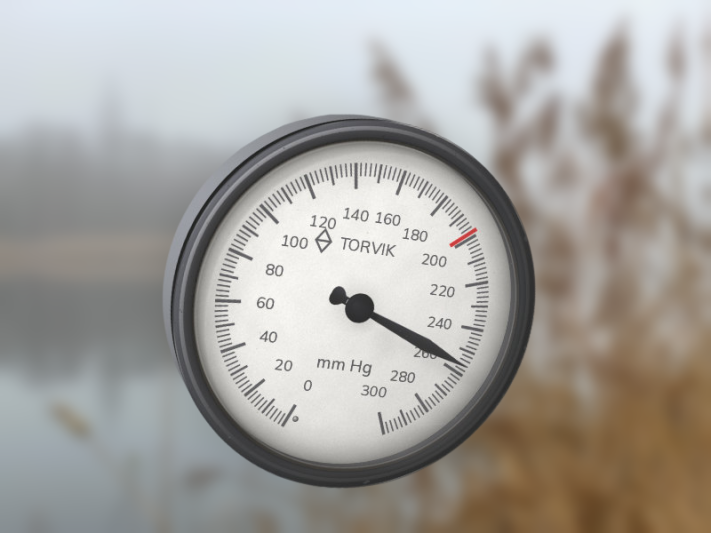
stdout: {"value": 256, "unit": "mmHg"}
